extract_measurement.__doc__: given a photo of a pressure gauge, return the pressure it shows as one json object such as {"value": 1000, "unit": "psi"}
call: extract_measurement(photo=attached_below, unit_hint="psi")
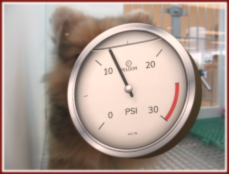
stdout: {"value": 12.5, "unit": "psi"}
